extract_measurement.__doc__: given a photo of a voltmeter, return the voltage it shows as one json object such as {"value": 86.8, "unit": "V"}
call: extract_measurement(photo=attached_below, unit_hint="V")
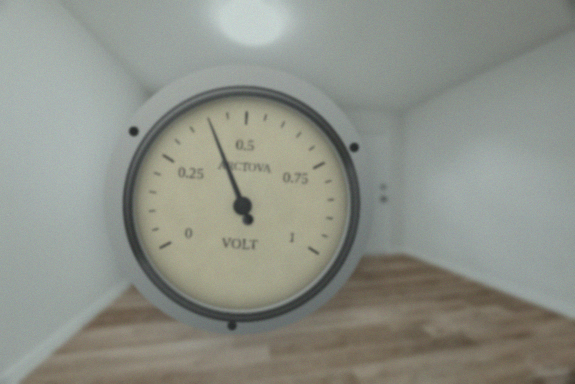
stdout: {"value": 0.4, "unit": "V"}
